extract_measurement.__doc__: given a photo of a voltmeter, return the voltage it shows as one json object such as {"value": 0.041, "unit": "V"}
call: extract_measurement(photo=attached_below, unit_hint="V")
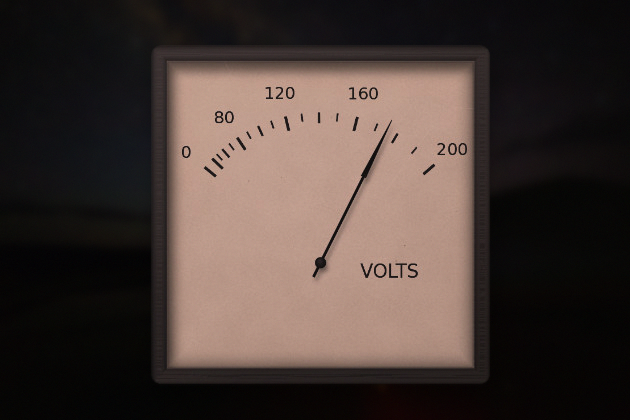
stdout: {"value": 175, "unit": "V"}
